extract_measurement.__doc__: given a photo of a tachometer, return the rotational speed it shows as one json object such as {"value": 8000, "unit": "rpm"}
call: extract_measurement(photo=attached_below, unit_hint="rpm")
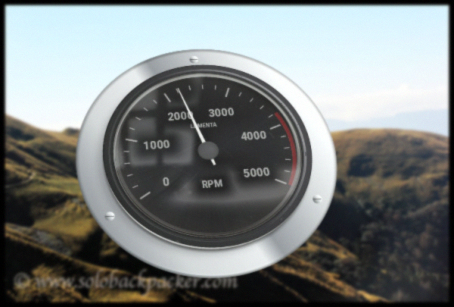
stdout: {"value": 2200, "unit": "rpm"}
